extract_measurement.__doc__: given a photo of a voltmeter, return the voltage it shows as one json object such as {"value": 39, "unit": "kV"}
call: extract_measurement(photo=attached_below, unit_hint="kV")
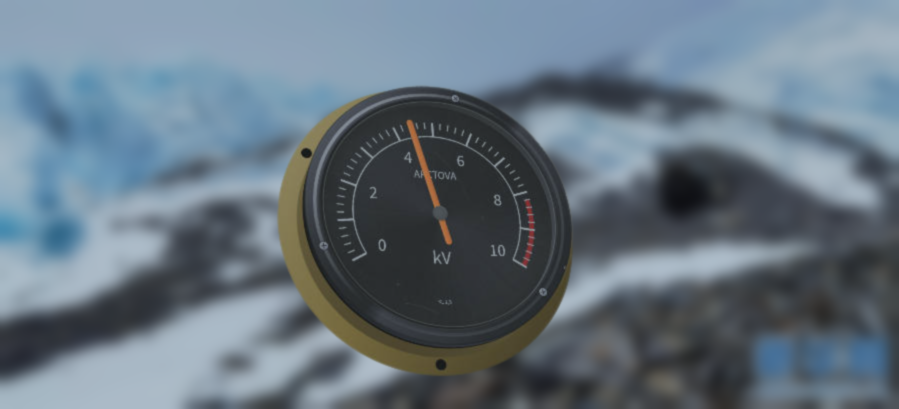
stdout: {"value": 4.4, "unit": "kV"}
